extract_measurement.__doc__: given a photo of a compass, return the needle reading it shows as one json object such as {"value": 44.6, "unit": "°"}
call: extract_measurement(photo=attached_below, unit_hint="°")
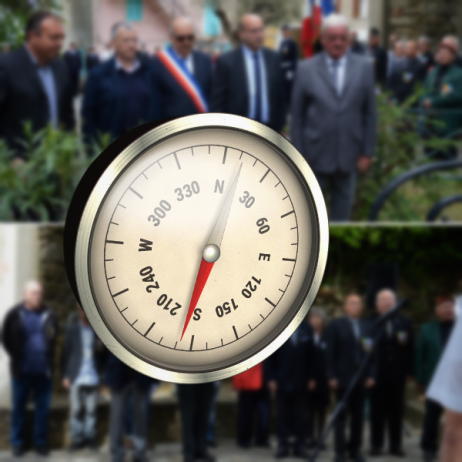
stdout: {"value": 190, "unit": "°"}
